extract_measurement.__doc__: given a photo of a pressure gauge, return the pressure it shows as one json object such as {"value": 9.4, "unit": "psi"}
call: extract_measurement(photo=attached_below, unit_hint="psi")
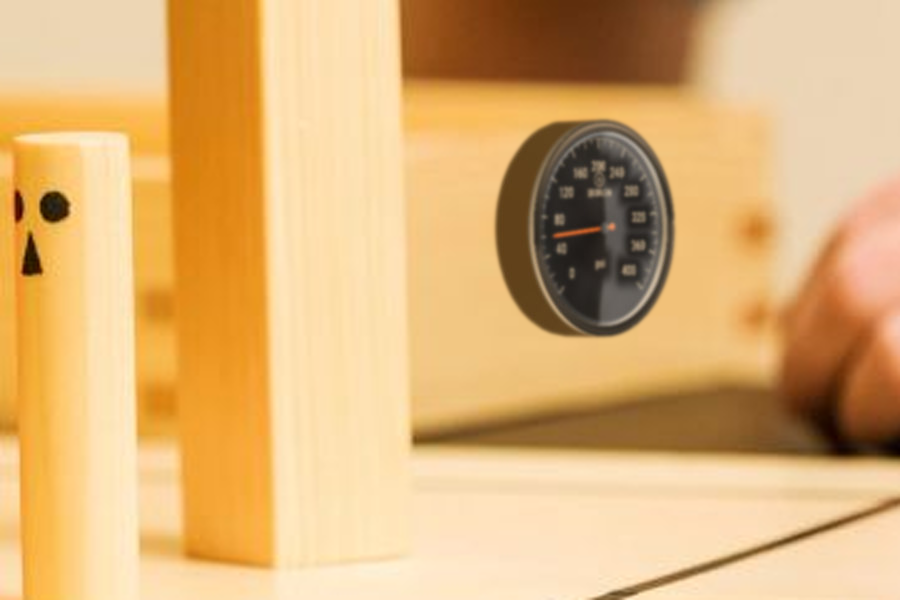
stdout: {"value": 60, "unit": "psi"}
